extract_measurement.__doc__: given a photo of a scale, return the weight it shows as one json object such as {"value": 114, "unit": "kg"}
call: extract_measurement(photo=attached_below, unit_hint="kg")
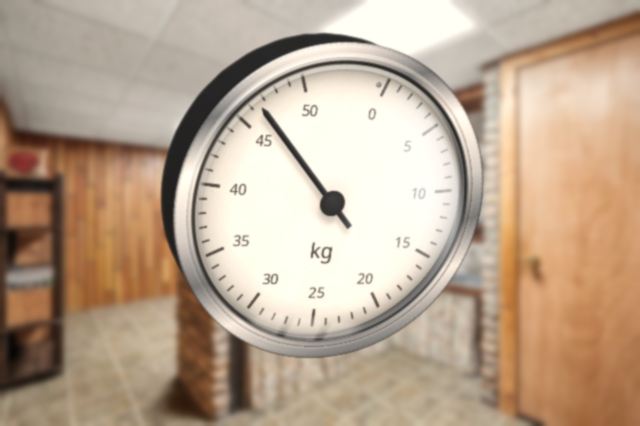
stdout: {"value": 46.5, "unit": "kg"}
